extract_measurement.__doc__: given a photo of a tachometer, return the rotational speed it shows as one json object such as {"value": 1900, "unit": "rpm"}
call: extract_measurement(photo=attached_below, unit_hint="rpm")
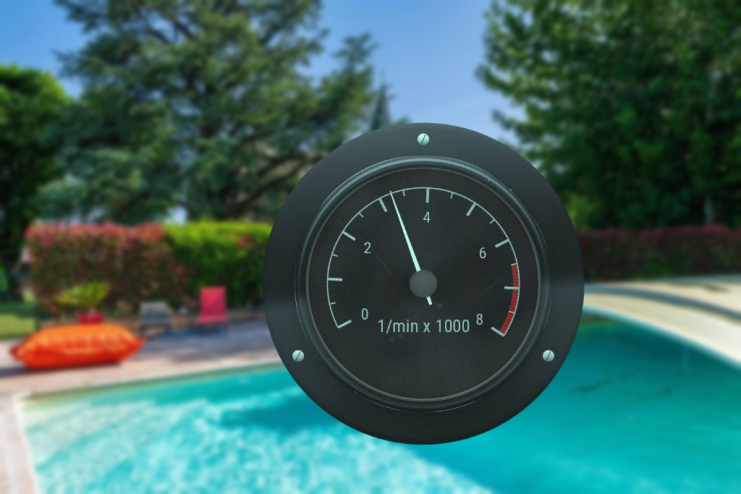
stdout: {"value": 3250, "unit": "rpm"}
